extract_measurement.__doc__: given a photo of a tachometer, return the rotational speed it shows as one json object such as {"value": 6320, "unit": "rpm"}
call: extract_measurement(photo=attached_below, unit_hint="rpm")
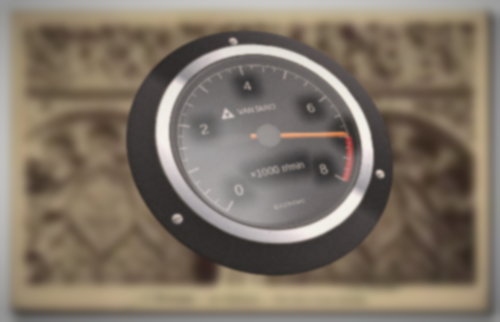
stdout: {"value": 7000, "unit": "rpm"}
